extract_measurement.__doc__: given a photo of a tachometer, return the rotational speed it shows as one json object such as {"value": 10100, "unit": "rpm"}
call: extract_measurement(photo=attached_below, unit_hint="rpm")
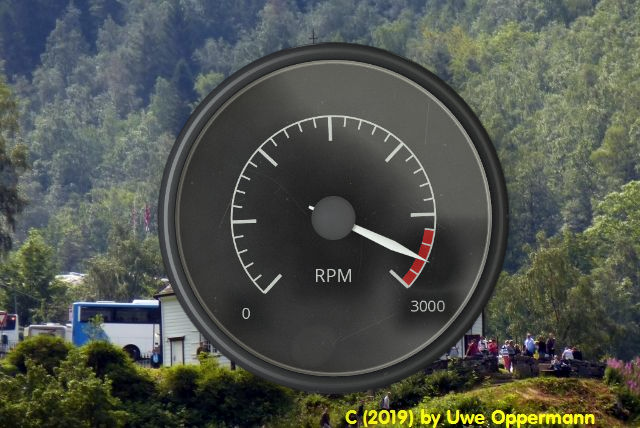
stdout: {"value": 2800, "unit": "rpm"}
